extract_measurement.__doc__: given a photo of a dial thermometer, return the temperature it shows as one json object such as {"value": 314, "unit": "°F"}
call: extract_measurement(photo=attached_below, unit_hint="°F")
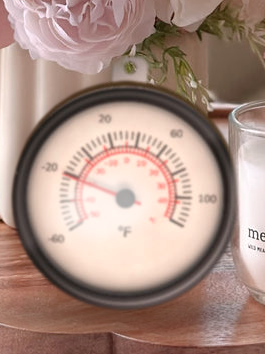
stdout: {"value": -20, "unit": "°F"}
